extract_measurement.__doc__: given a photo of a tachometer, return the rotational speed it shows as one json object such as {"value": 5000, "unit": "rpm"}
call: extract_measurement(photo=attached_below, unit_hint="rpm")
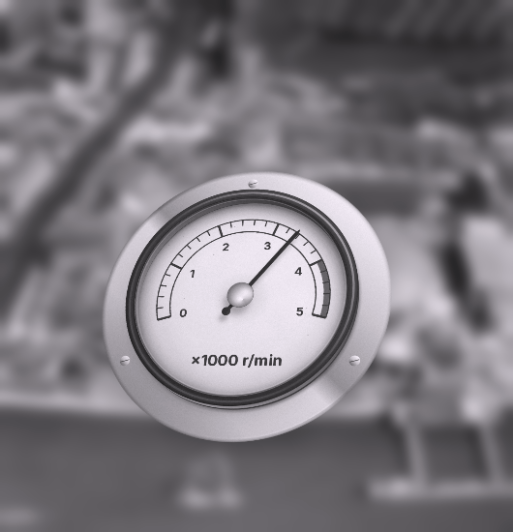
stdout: {"value": 3400, "unit": "rpm"}
